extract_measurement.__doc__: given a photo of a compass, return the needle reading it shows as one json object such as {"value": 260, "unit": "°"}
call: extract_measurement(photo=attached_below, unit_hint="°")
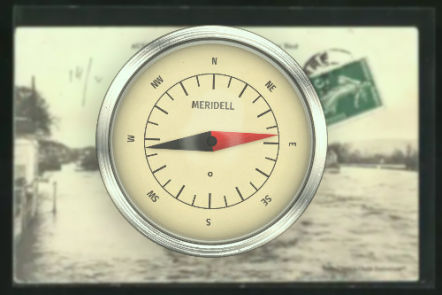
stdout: {"value": 82.5, "unit": "°"}
